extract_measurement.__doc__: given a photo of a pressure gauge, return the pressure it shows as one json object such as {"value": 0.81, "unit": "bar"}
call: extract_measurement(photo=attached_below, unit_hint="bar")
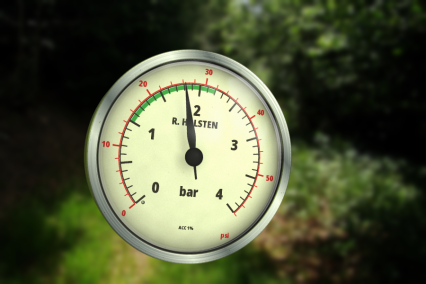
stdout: {"value": 1.8, "unit": "bar"}
